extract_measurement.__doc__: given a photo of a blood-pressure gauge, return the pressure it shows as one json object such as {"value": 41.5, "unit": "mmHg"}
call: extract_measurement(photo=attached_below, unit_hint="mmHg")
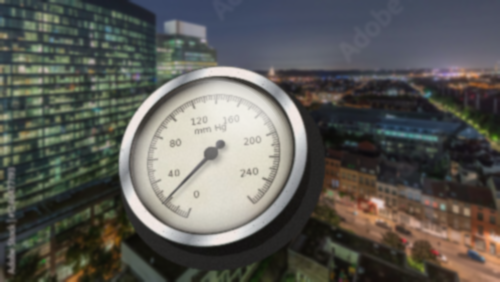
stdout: {"value": 20, "unit": "mmHg"}
